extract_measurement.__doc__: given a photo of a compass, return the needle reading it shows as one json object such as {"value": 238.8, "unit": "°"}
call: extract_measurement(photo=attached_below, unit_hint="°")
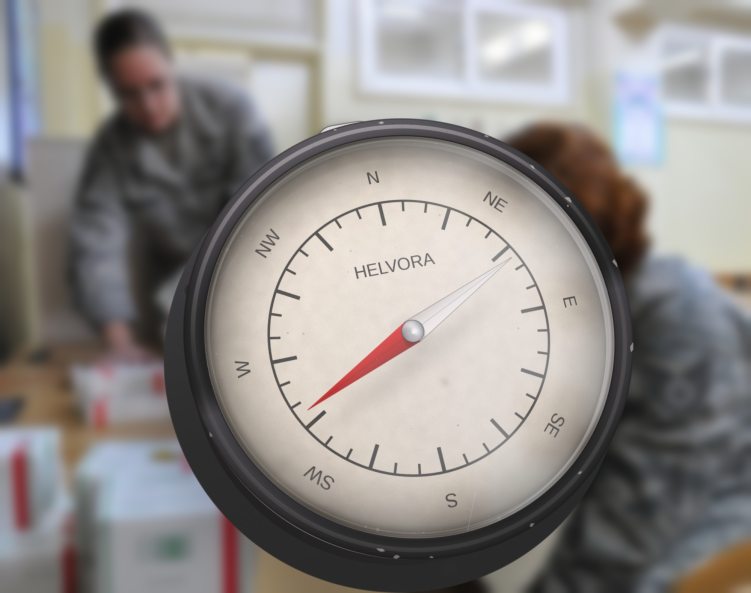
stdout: {"value": 245, "unit": "°"}
